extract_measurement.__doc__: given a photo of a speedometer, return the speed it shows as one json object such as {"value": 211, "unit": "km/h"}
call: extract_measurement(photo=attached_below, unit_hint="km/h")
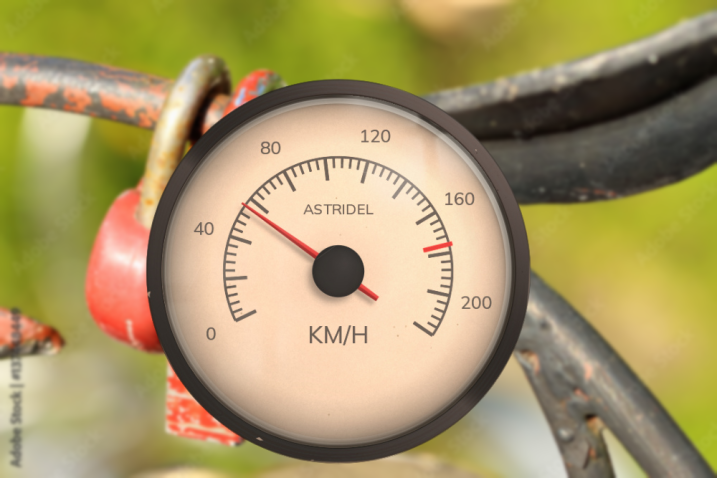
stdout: {"value": 56, "unit": "km/h"}
